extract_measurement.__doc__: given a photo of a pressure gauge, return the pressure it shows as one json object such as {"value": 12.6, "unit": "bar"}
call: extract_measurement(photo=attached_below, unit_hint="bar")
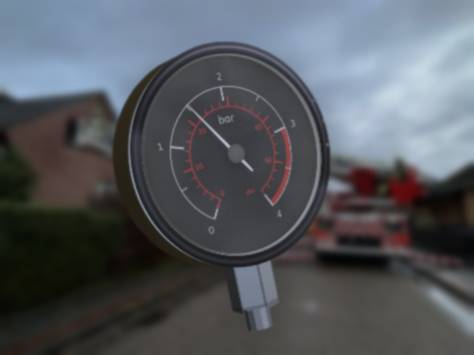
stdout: {"value": 1.5, "unit": "bar"}
